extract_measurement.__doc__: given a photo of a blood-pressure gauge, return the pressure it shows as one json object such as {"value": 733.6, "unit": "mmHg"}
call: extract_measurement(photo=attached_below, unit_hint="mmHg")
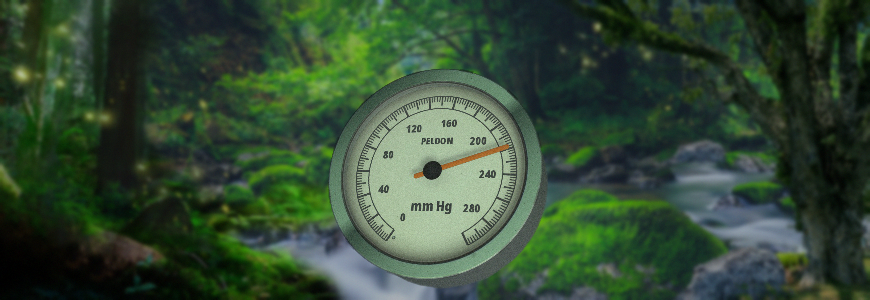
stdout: {"value": 220, "unit": "mmHg"}
